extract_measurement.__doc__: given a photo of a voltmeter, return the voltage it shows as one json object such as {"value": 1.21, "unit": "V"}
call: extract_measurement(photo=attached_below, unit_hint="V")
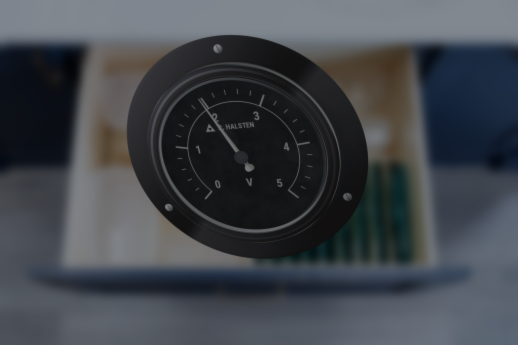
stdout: {"value": 2, "unit": "V"}
